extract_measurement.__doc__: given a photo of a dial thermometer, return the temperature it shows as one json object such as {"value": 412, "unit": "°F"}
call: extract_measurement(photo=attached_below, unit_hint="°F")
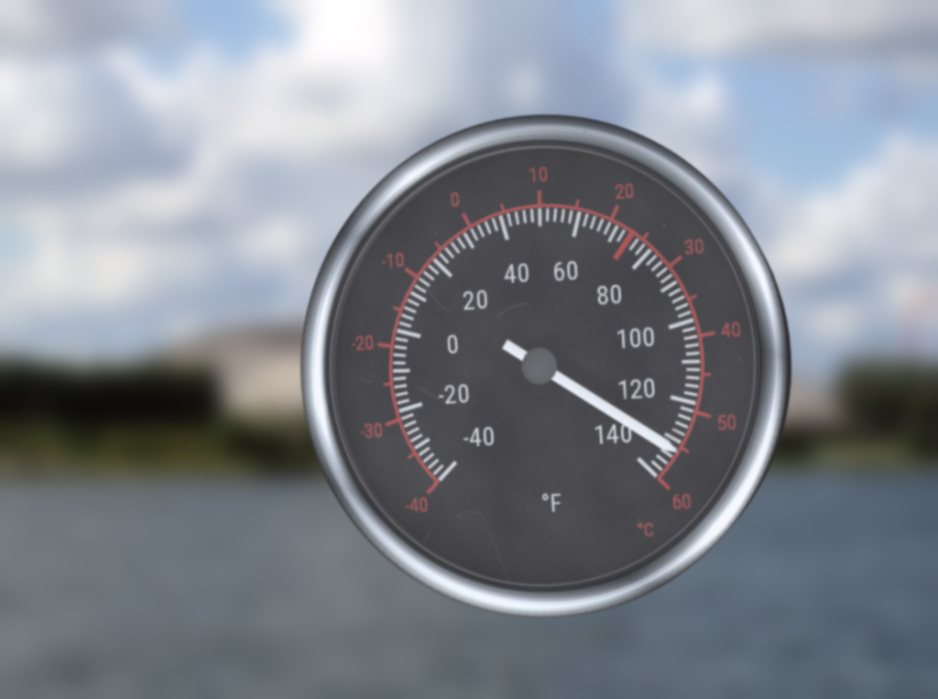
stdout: {"value": 132, "unit": "°F"}
